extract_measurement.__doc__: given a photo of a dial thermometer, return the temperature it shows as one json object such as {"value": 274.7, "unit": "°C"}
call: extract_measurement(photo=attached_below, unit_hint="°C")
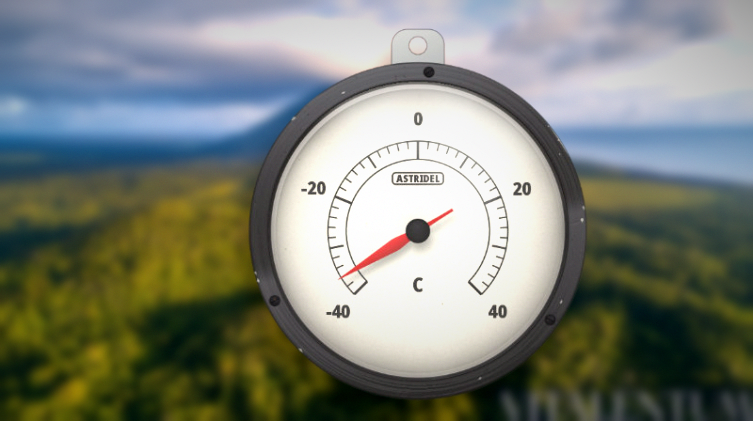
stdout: {"value": -36, "unit": "°C"}
